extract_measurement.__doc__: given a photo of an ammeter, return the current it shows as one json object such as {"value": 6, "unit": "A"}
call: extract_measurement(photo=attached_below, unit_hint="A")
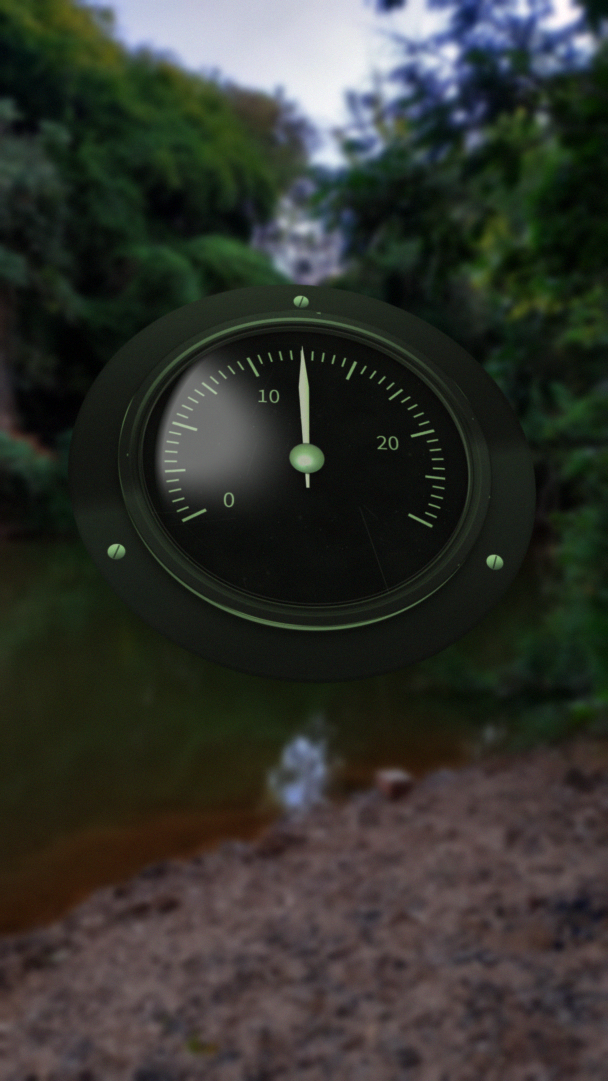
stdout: {"value": 12.5, "unit": "A"}
